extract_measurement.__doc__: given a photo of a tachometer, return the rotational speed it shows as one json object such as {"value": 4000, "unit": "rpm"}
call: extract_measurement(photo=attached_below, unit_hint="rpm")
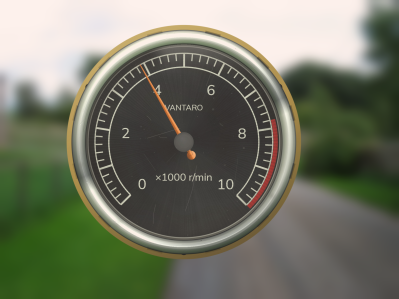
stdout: {"value": 3900, "unit": "rpm"}
